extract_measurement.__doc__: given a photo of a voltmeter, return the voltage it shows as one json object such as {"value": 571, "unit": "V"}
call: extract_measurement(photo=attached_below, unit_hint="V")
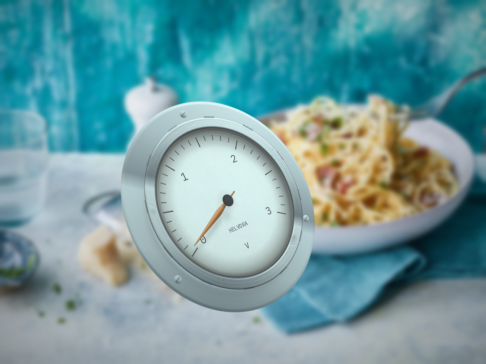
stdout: {"value": 0.05, "unit": "V"}
